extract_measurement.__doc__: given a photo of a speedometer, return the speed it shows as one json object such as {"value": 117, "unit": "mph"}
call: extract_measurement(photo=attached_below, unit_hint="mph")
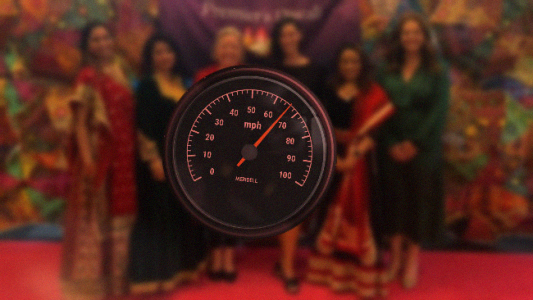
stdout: {"value": 66, "unit": "mph"}
